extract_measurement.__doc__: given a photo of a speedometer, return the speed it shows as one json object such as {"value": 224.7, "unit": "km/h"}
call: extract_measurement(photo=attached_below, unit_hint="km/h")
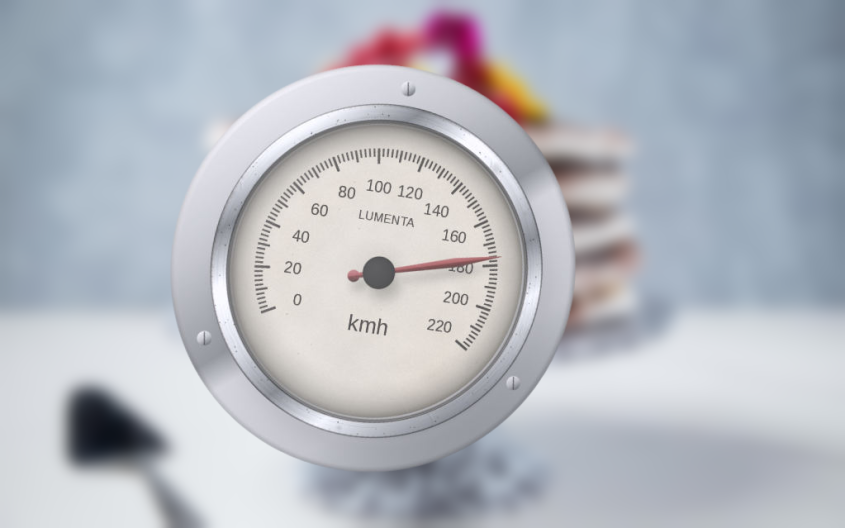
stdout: {"value": 176, "unit": "km/h"}
